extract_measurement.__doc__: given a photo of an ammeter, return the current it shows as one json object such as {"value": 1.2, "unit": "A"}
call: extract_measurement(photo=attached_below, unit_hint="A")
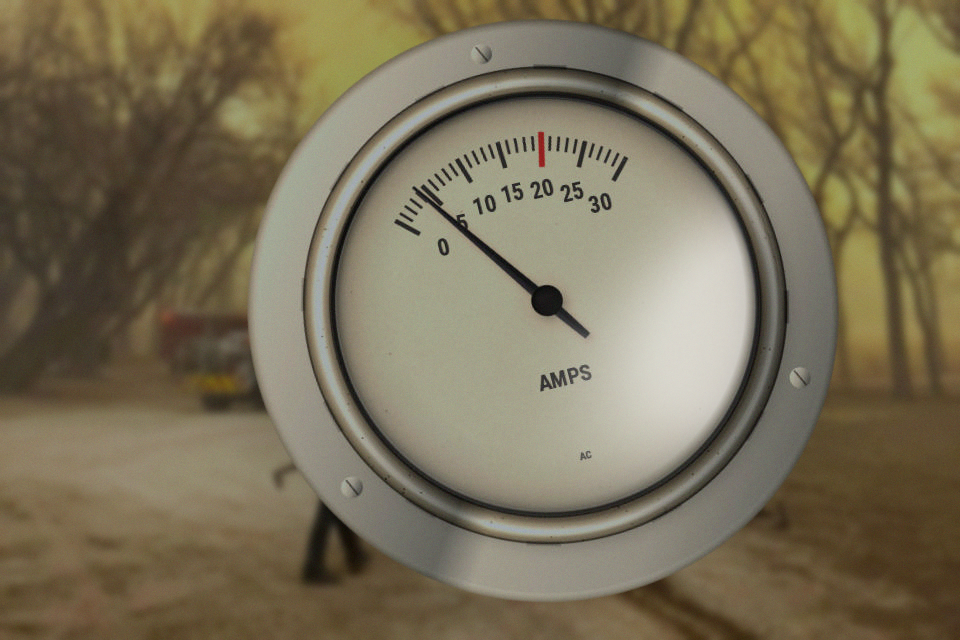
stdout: {"value": 4, "unit": "A"}
